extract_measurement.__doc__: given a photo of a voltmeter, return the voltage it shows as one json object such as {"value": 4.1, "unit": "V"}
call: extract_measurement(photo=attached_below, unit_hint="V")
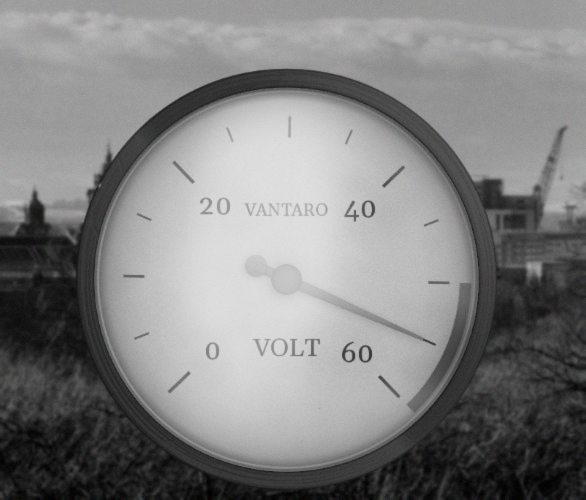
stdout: {"value": 55, "unit": "V"}
